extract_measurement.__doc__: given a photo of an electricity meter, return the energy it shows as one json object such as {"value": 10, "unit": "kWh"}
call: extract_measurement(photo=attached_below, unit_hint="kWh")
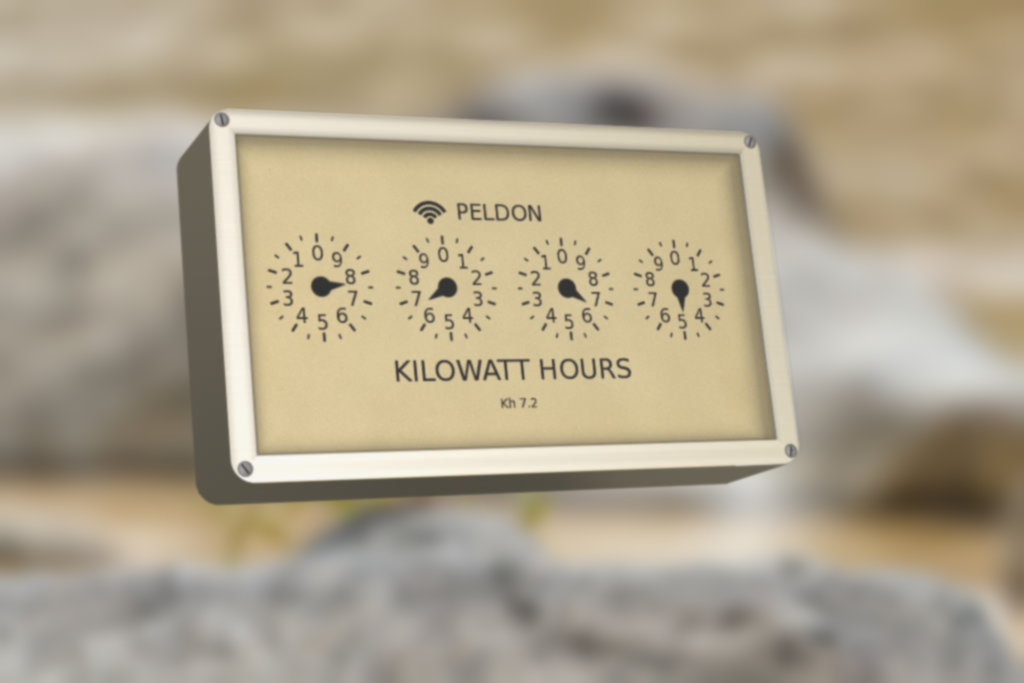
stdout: {"value": 7665, "unit": "kWh"}
